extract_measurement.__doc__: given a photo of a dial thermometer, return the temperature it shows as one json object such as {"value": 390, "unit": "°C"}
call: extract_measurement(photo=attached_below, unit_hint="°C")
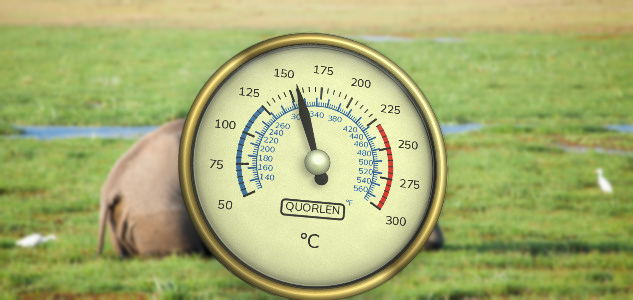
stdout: {"value": 155, "unit": "°C"}
